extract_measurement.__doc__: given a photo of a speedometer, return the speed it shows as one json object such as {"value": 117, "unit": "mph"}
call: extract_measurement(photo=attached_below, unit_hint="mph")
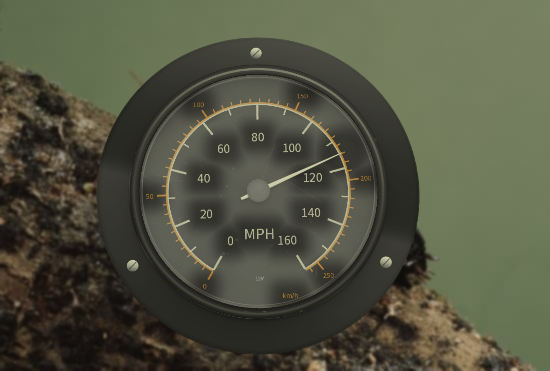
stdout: {"value": 115, "unit": "mph"}
